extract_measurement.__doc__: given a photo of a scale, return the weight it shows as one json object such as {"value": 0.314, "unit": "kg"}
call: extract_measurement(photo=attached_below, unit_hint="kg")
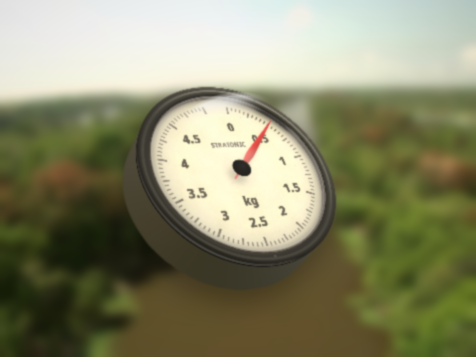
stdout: {"value": 0.5, "unit": "kg"}
